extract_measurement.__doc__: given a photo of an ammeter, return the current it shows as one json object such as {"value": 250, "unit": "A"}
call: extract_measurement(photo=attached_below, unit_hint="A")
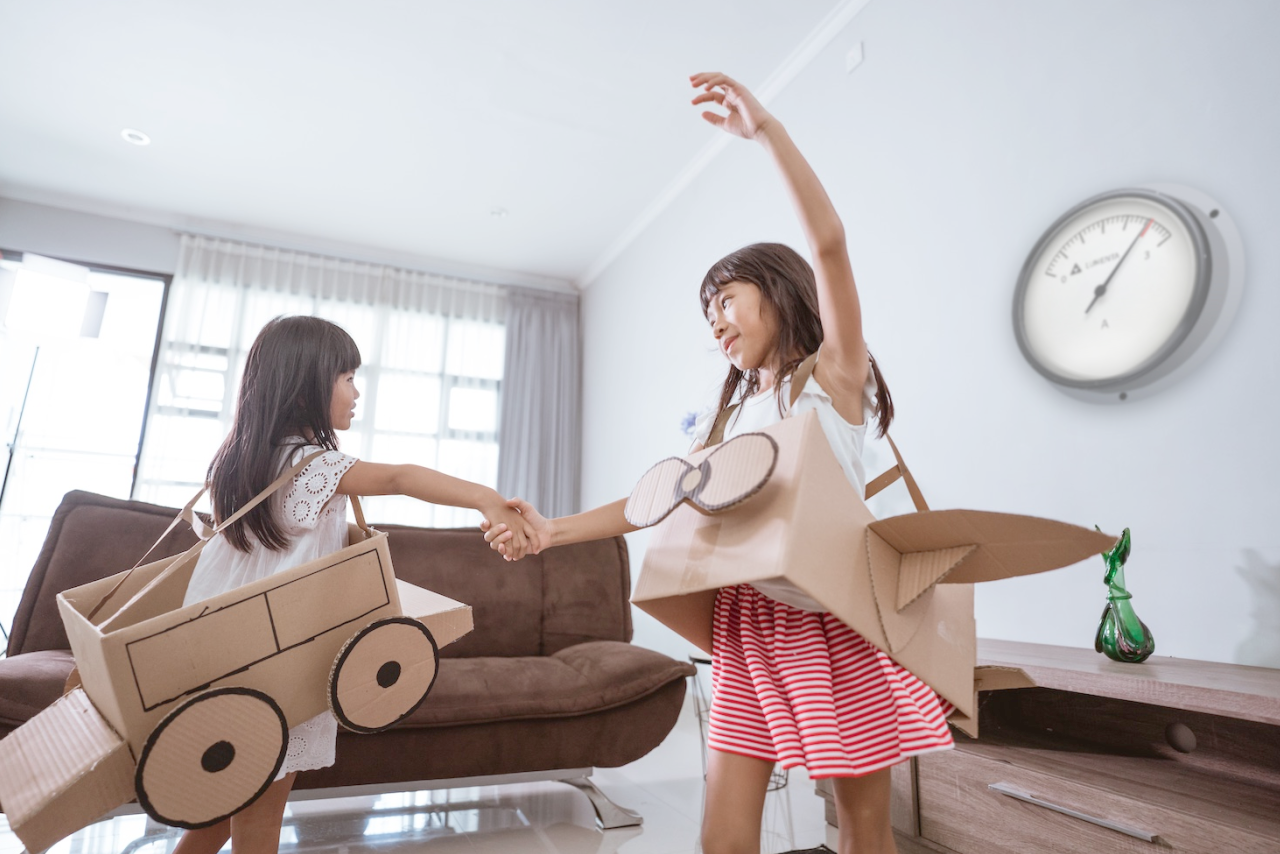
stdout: {"value": 2.5, "unit": "A"}
